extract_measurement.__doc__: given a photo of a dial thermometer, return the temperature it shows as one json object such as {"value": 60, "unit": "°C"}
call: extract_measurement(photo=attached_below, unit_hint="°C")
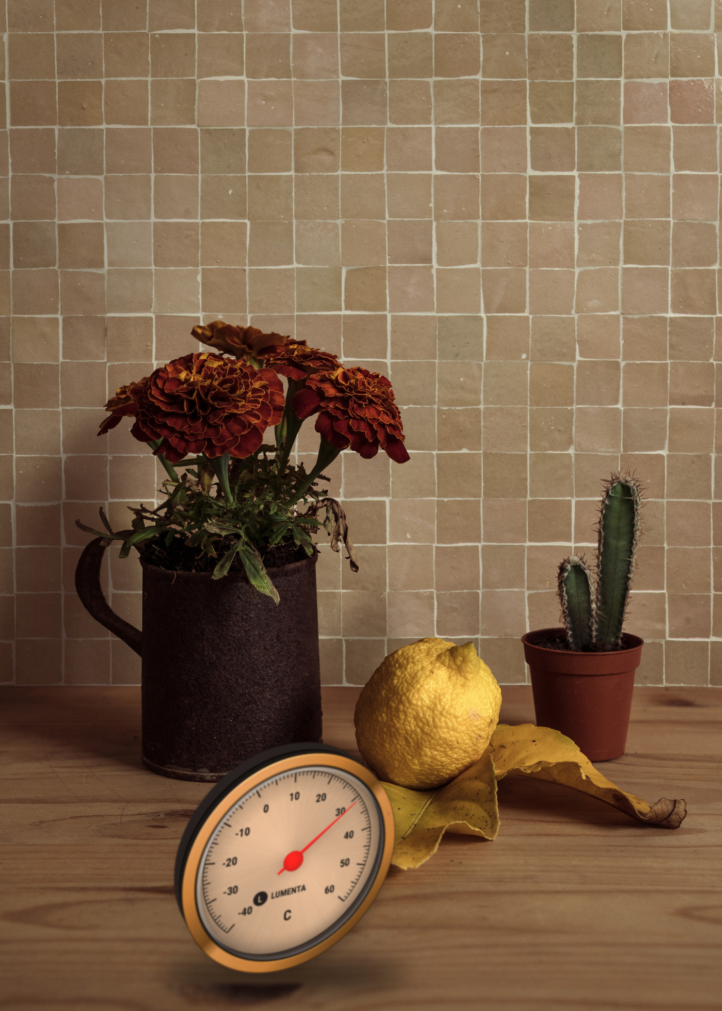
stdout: {"value": 30, "unit": "°C"}
